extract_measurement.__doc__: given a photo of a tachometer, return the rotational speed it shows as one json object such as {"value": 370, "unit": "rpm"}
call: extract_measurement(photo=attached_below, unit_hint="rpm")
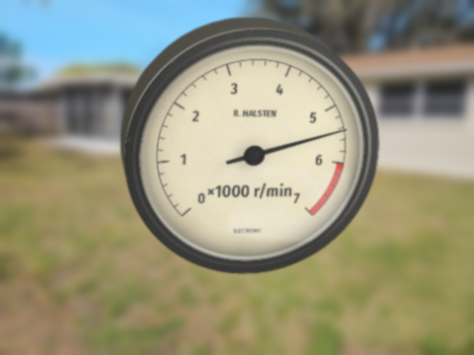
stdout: {"value": 5400, "unit": "rpm"}
